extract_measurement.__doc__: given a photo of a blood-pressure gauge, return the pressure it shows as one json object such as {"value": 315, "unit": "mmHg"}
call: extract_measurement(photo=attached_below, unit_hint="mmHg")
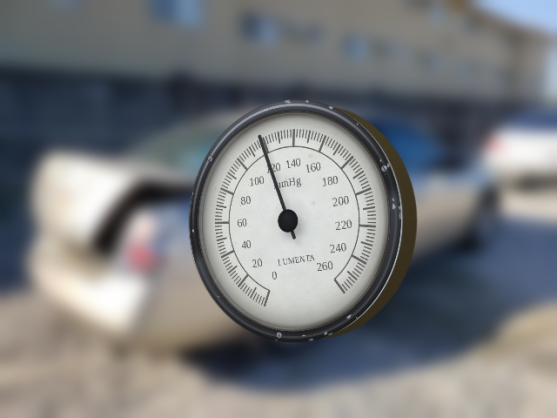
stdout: {"value": 120, "unit": "mmHg"}
